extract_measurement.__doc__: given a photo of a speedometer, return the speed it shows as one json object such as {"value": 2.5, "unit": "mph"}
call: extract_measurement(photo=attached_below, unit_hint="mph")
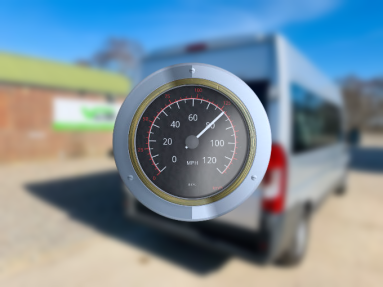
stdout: {"value": 80, "unit": "mph"}
